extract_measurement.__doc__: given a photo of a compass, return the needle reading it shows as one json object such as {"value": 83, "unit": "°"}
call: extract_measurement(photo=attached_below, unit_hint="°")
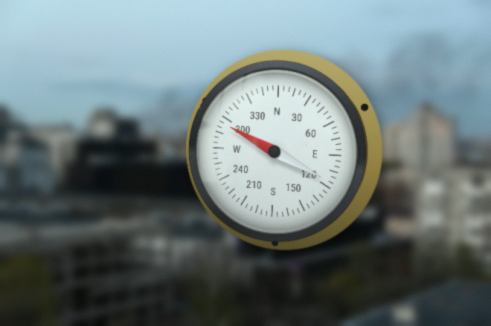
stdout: {"value": 295, "unit": "°"}
